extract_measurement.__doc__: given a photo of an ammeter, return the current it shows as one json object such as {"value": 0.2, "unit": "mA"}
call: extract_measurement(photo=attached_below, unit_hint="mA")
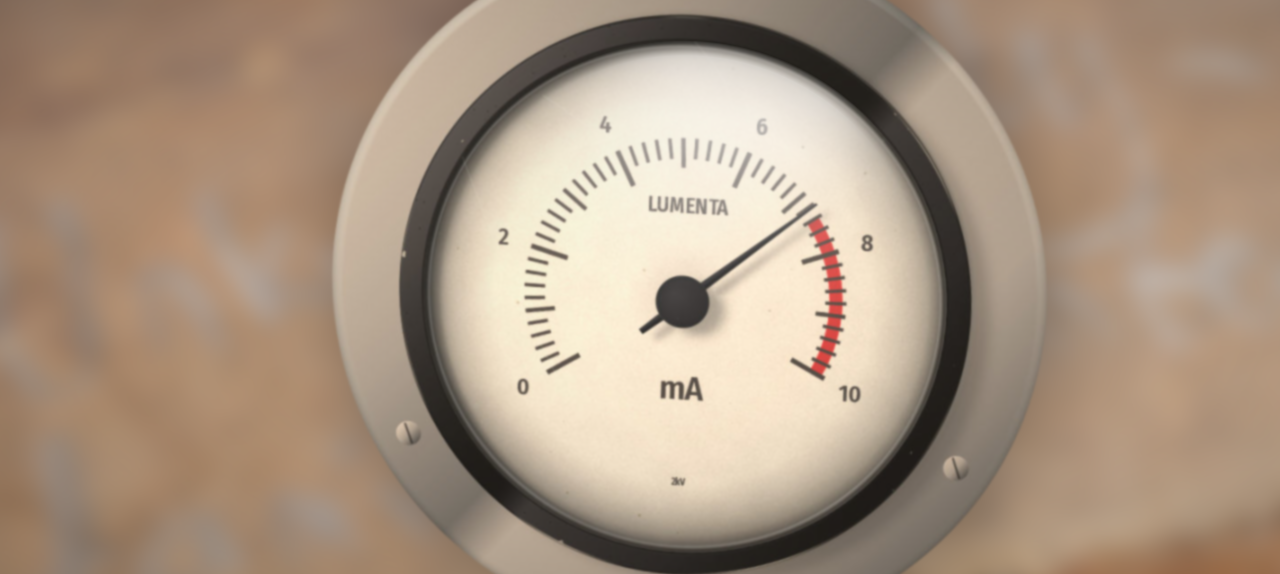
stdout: {"value": 7.2, "unit": "mA"}
